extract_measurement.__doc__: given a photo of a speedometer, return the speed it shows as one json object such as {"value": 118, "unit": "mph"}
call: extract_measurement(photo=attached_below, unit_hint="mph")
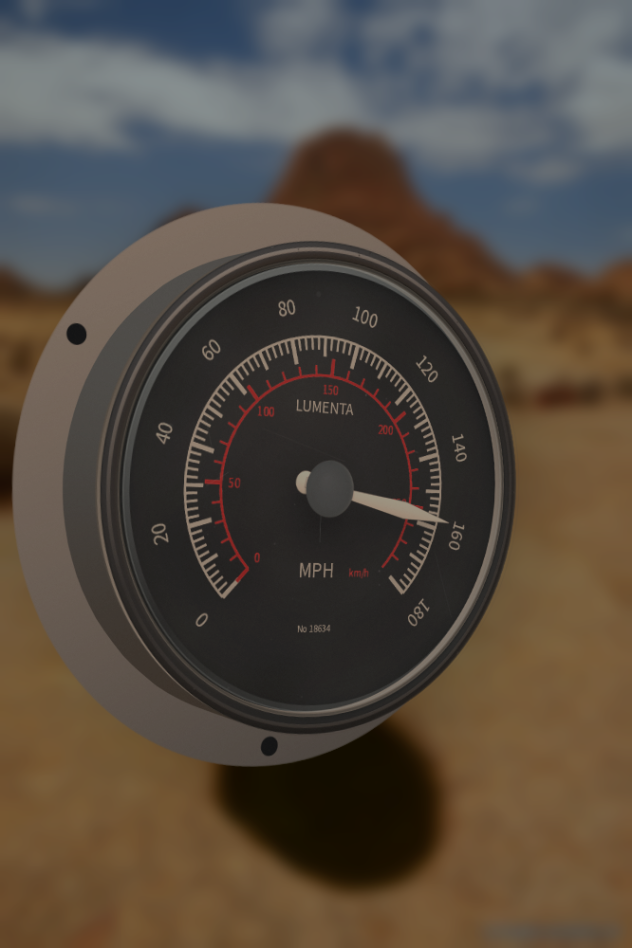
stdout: {"value": 158, "unit": "mph"}
